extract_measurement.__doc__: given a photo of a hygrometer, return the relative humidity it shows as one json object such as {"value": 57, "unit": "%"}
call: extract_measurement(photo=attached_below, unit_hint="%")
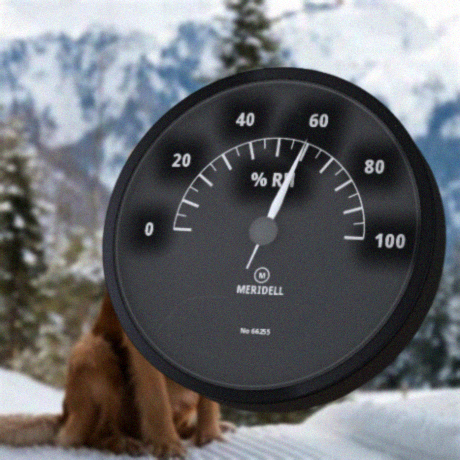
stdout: {"value": 60, "unit": "%"}
